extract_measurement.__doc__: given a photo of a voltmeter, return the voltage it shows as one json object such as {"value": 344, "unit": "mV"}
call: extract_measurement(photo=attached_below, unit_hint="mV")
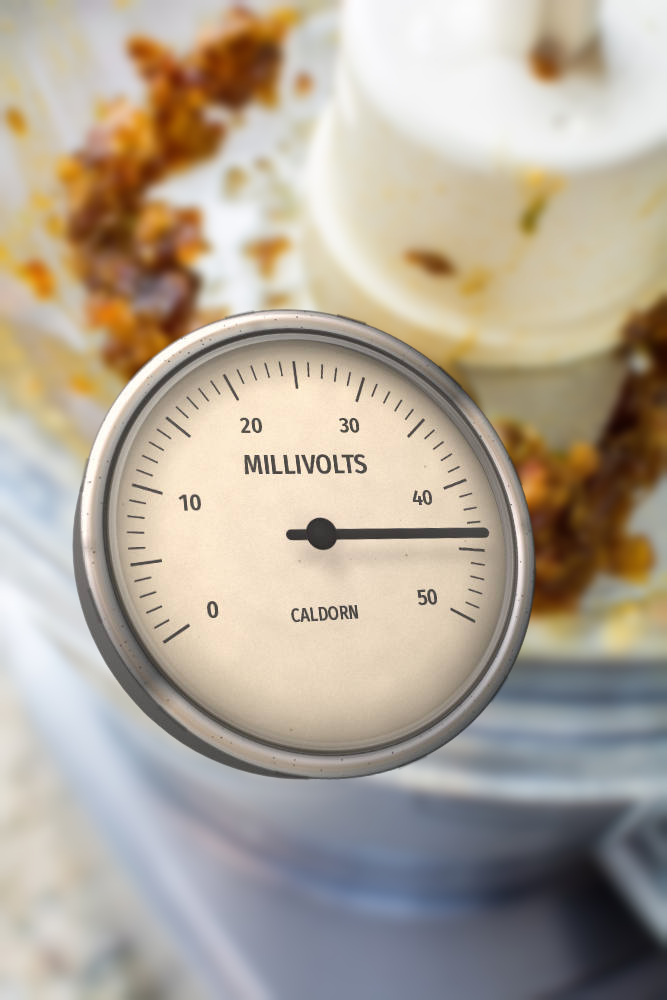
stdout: {"value": 44, "unit": "mV"}
